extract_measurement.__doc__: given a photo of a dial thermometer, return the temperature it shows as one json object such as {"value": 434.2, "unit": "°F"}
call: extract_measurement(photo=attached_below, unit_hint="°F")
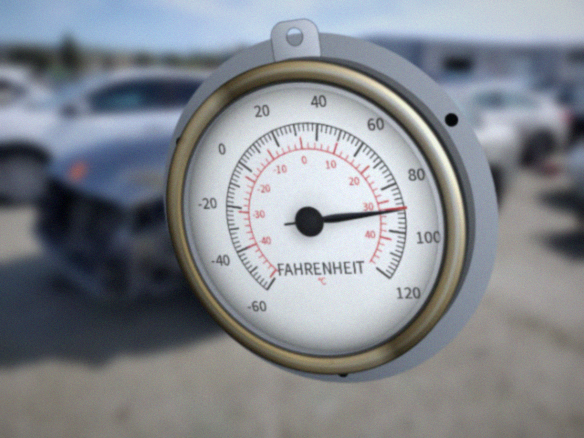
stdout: {"value": 90, "unit": "°F"}
